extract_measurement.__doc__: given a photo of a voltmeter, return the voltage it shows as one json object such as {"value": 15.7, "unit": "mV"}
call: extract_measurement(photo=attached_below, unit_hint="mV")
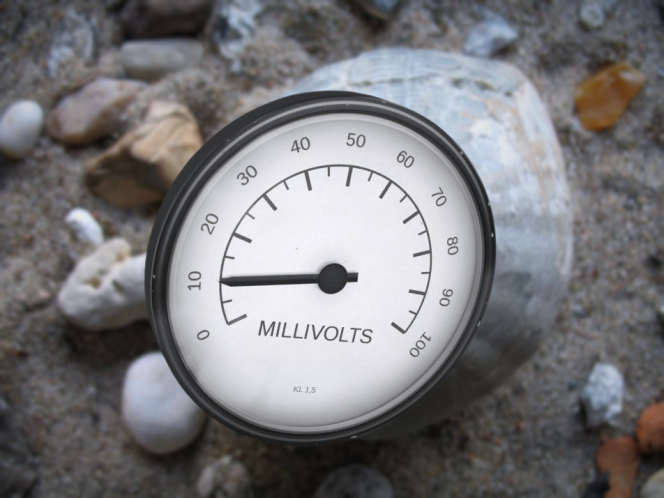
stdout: {"value": 10, "unit": "mV"}
